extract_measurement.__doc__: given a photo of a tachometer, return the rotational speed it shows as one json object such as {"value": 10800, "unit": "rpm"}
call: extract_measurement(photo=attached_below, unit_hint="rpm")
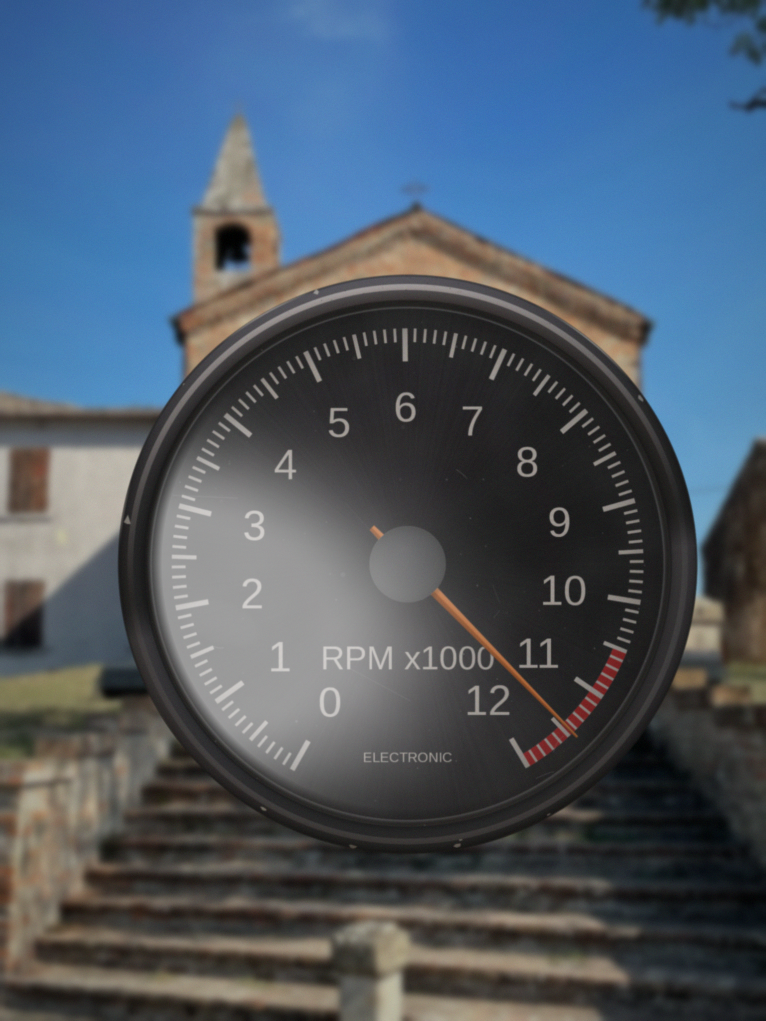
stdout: {"value": 11450, "unit": "rpm"}
